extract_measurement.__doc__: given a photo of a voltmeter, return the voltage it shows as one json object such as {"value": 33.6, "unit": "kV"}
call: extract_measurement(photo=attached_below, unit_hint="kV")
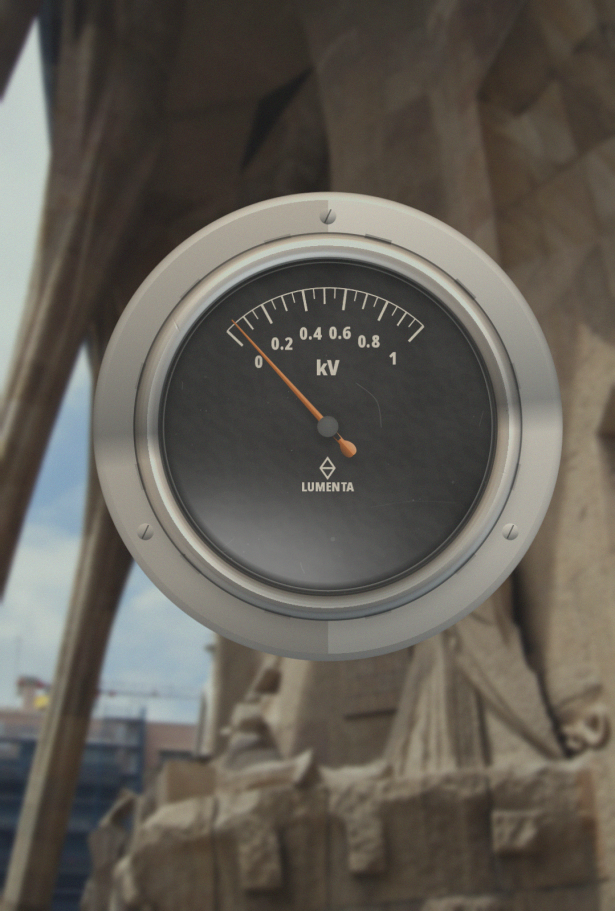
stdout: {"value": 0.05, "unit": "kV"}
